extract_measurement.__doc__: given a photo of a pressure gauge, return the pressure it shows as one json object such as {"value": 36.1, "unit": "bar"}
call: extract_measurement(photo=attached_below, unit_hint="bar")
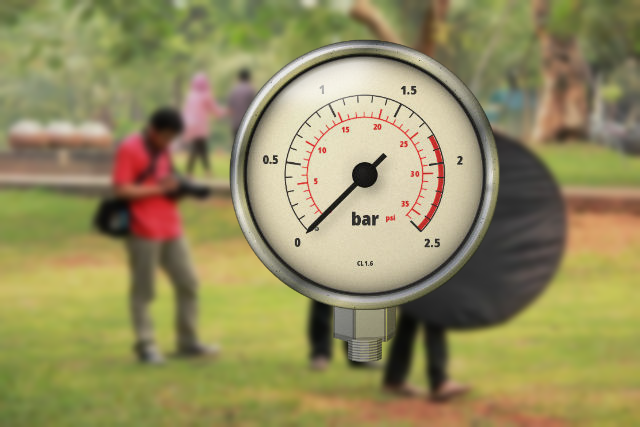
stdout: {"value": 0, "unit": "bar"}
